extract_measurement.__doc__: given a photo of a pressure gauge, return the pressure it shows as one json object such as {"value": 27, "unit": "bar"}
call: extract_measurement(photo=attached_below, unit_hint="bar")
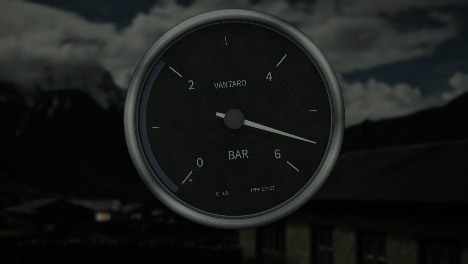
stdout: {"value": 5.5, "unit": "bar"}
